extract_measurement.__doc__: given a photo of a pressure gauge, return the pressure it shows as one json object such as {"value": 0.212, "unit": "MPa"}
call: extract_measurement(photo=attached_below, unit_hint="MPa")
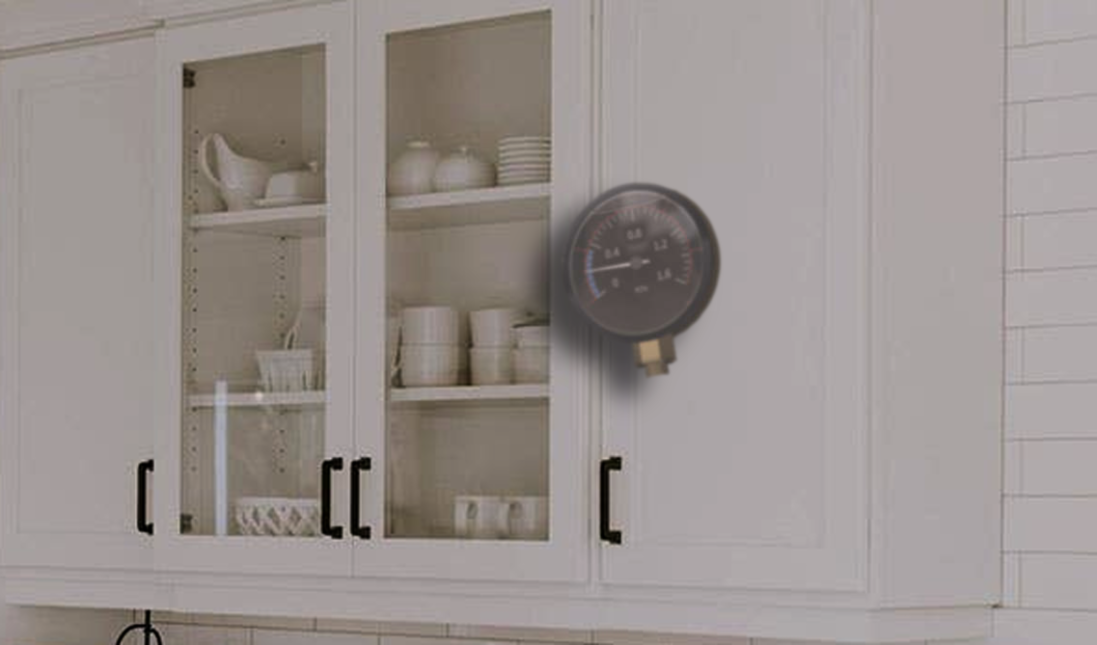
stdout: {"value": 0.2, "unit": "MPa"}
